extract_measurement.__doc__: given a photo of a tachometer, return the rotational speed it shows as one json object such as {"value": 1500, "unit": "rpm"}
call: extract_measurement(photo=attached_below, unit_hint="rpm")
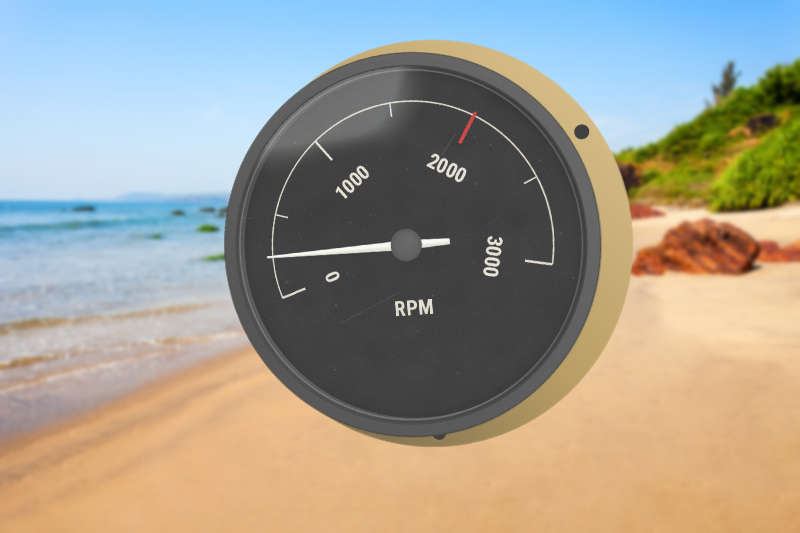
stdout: {"value": 250, "unit": "rpm"}
